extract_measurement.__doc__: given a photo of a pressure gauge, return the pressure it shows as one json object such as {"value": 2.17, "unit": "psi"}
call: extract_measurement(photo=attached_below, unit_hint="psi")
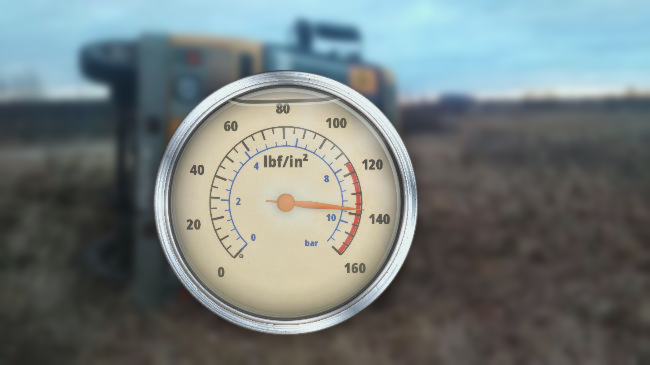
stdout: {"value": 137.5, "unit": "psi"}
